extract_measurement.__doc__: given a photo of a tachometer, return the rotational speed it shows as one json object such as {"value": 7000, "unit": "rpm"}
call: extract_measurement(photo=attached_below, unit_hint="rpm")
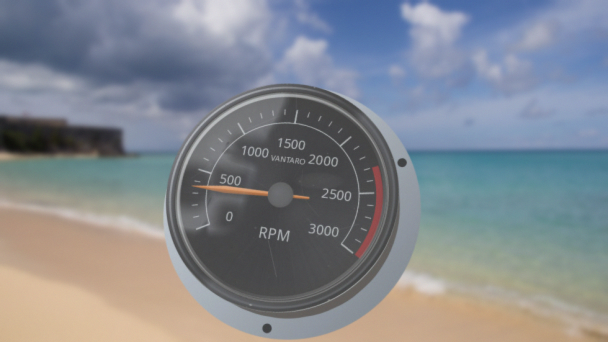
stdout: {"value": 350, "unit": "rpm"}
